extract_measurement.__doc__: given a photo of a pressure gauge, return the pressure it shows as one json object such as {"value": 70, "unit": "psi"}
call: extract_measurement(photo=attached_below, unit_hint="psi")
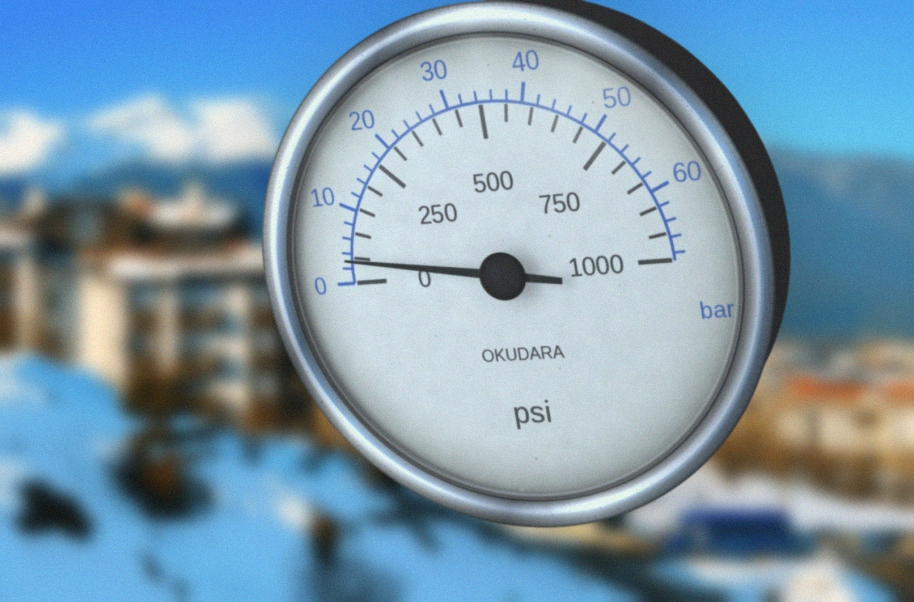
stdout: {"value": 50, "unit": "psi"}
